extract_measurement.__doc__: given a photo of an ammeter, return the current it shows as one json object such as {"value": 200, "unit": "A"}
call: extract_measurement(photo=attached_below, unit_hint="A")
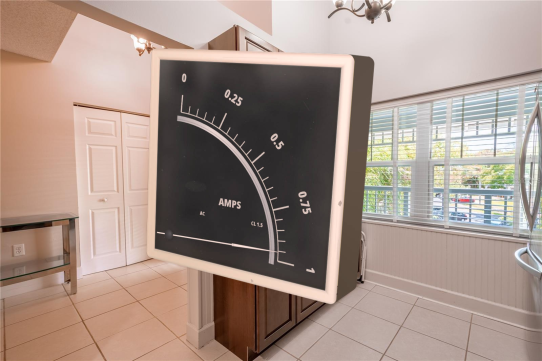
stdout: {"value": 0.95, "unit": "A"}
